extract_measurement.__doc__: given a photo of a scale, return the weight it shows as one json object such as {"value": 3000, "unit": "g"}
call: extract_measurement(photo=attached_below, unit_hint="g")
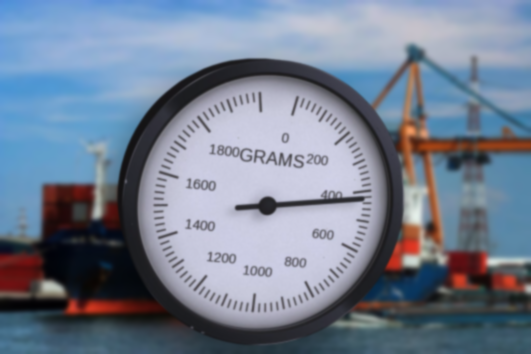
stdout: {"value": 420, "unit": "g"}
